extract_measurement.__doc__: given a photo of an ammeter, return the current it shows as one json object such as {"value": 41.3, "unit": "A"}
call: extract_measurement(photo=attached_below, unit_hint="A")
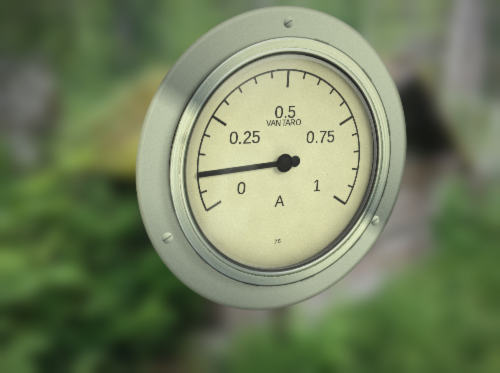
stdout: {"value": 0.1, "unit": "A"}
